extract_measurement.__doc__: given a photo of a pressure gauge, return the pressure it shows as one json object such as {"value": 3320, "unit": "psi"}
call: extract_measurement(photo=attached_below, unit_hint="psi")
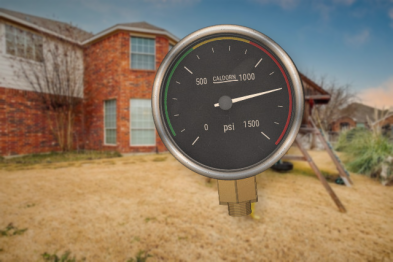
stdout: {"value": 1200, "unit": "psi"}
